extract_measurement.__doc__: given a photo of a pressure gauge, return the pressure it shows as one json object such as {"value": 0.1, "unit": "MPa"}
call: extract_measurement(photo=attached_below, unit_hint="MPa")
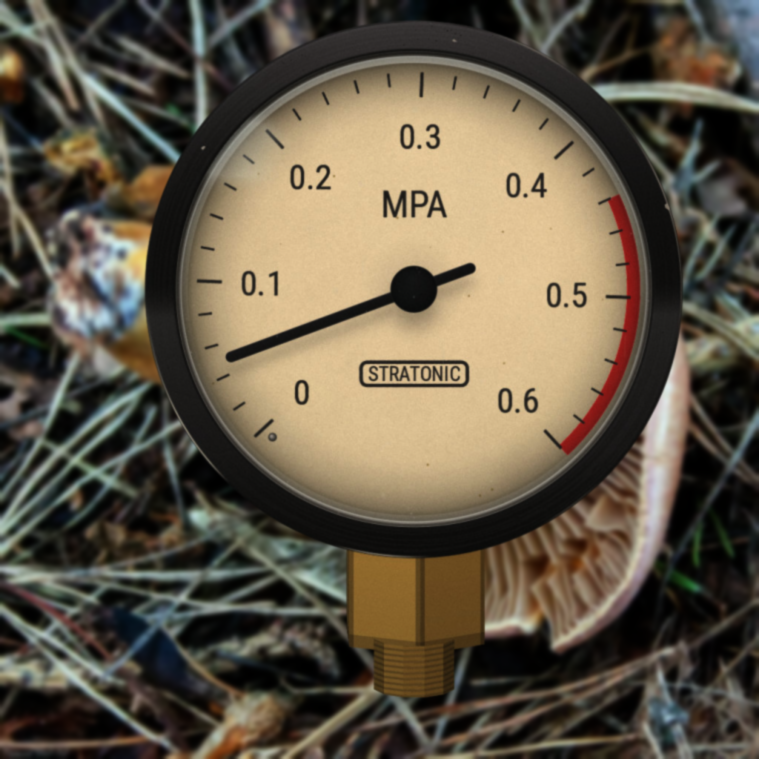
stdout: {"value": 0.05, "unit": "MPa"}
